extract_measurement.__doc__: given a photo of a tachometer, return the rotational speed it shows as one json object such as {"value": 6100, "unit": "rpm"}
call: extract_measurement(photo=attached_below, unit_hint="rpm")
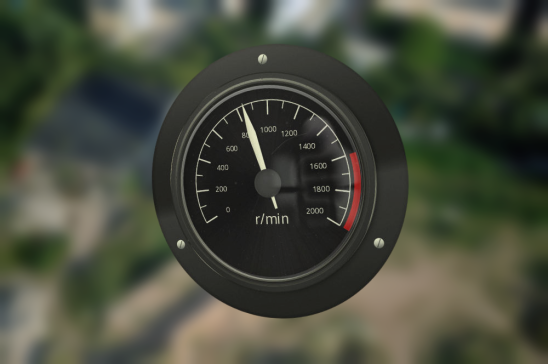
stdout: {"value": 850, "unit": "rpm"}
